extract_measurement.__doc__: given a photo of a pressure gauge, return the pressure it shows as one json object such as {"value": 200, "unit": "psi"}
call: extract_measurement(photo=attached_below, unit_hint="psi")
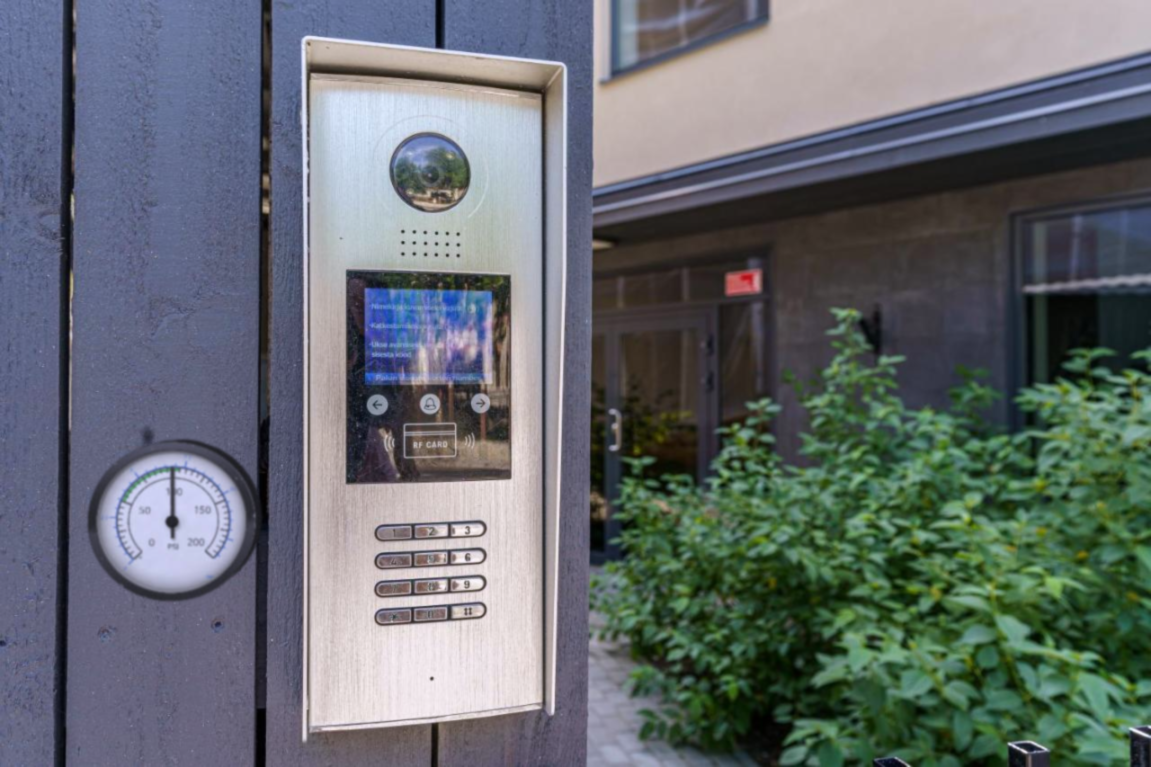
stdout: {"value": 100, "unit": "psi"}
